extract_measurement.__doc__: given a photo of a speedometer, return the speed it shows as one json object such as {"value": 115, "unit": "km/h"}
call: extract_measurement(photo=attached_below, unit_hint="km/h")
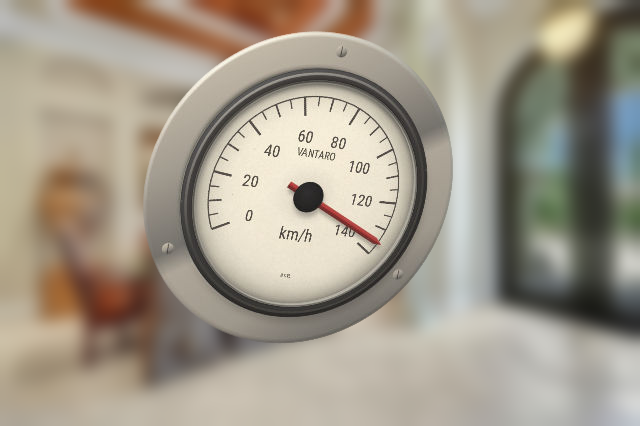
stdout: {"value": 135, "unit": "km/h"}
